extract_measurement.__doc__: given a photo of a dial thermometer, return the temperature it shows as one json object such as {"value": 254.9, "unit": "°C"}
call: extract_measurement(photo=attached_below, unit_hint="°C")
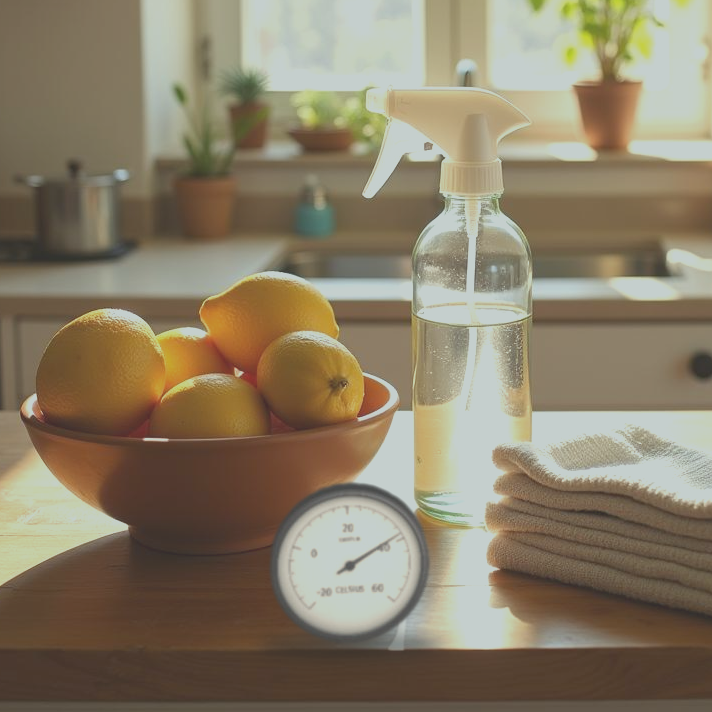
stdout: {"value": 38, "unit": "°C"}
